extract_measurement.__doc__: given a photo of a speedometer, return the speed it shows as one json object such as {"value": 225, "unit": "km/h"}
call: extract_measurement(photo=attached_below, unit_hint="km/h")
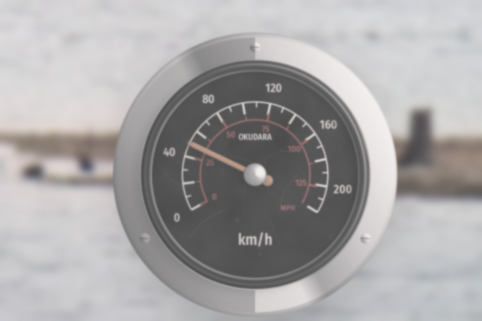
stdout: {"value": 50, "unit": "km/h"}
